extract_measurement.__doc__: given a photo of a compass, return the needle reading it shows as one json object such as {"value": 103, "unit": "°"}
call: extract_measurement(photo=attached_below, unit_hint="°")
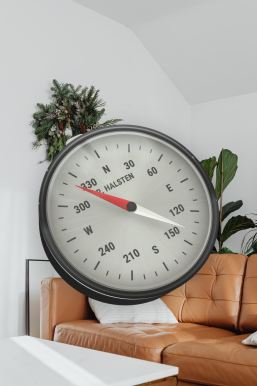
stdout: {"value": 320, "unit": "°"}
